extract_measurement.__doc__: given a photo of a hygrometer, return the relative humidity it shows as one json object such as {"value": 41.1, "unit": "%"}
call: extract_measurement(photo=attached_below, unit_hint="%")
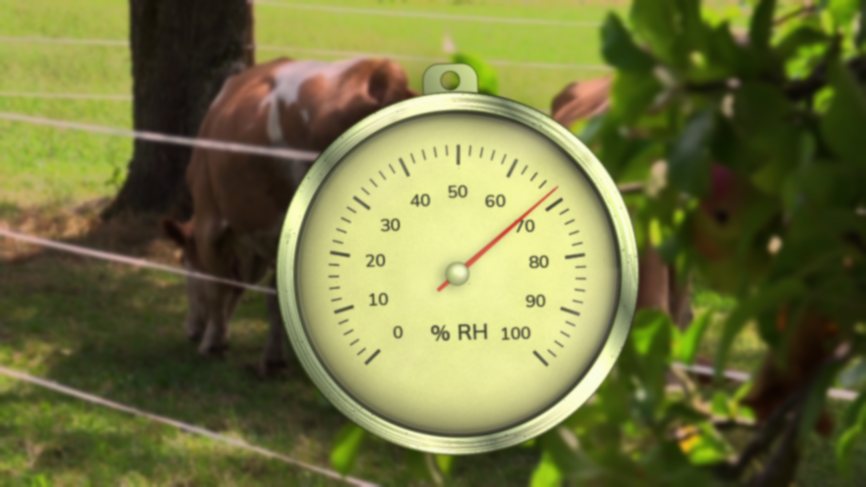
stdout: {"value": 68, "unit": "%"}
